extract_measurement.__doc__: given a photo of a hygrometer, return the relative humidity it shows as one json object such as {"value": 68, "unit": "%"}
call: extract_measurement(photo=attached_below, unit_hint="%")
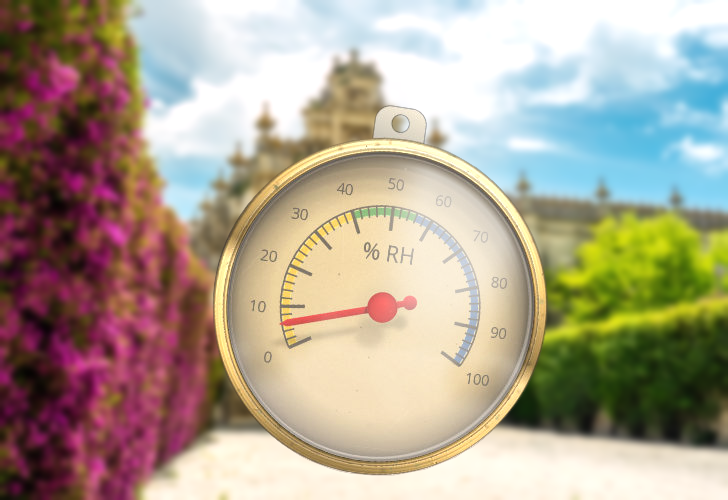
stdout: {"value": 6, "unit": "%"}
